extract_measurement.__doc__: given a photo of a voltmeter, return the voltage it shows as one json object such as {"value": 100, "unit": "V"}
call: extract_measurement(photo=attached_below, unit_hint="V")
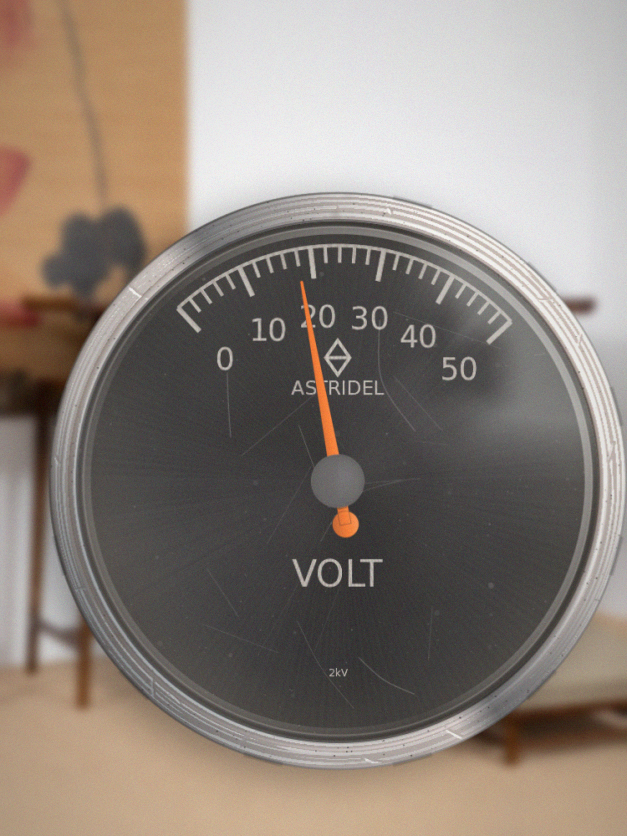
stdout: {"value": 18, "unit": "V"}
